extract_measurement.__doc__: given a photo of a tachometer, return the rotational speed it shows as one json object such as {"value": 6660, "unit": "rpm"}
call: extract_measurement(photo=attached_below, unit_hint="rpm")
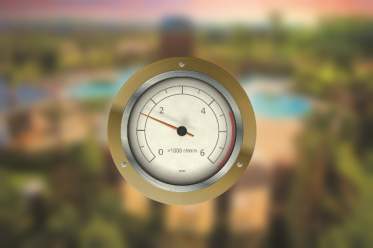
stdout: {"value": 1500, "unit": "rpm"}
